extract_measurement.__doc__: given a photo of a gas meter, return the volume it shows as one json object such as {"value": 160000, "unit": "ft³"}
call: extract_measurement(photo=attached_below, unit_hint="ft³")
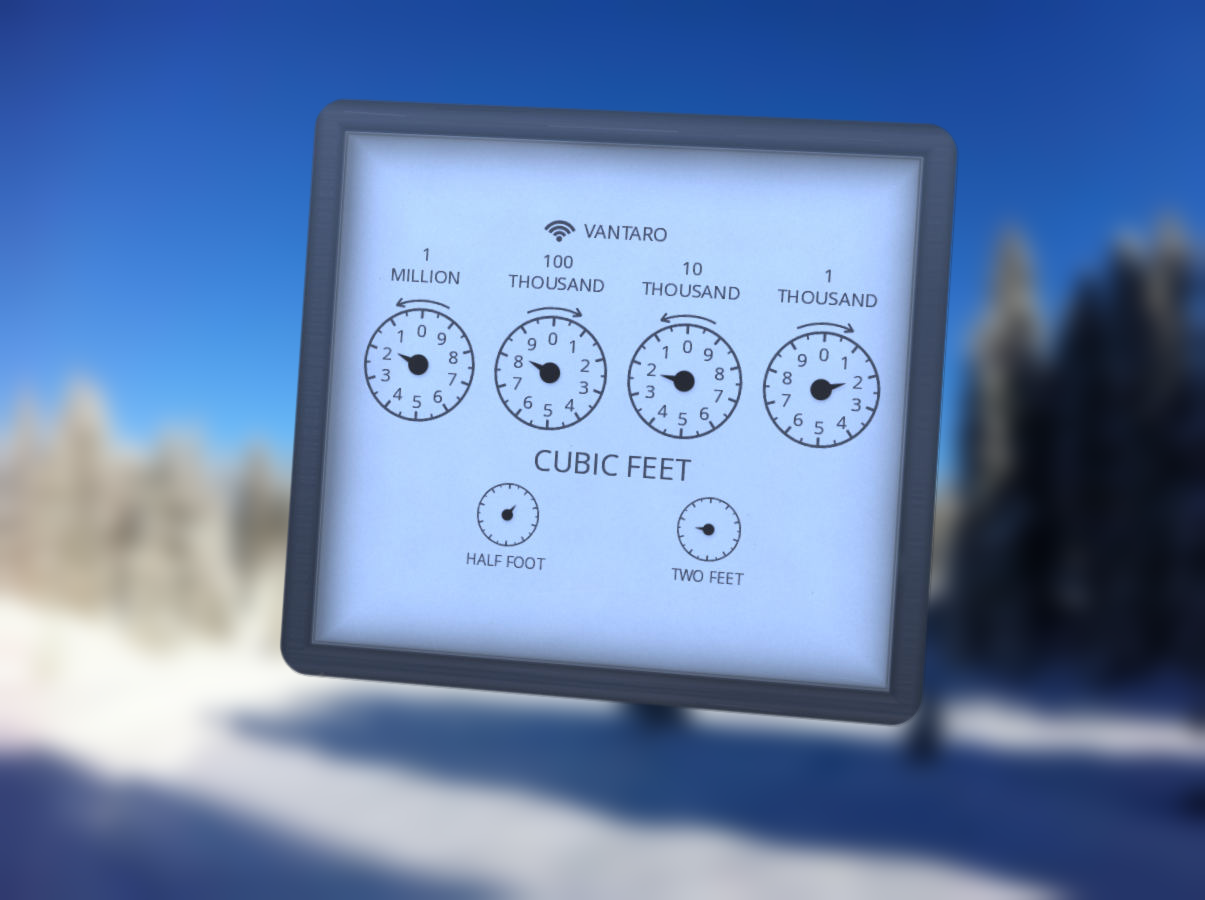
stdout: {"value": 182200, "unit": "ft³"}
